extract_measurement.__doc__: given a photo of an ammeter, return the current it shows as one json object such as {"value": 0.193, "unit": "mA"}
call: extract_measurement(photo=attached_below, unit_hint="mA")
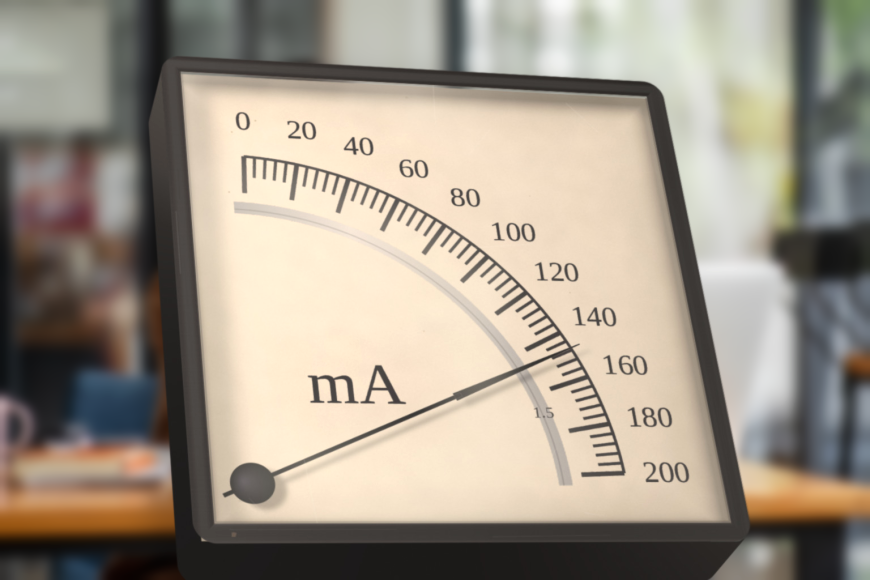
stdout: {"value": 148, "unit": "mA"}
